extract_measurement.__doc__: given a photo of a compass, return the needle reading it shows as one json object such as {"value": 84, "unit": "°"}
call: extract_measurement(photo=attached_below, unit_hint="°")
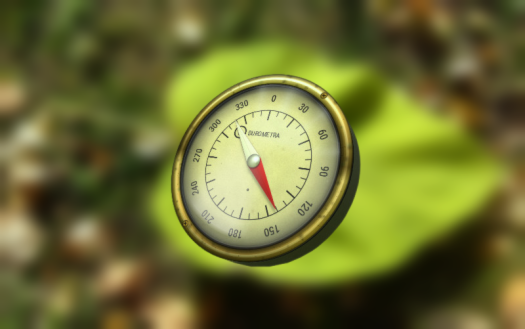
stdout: {"value": 140, "unit": "°"}
